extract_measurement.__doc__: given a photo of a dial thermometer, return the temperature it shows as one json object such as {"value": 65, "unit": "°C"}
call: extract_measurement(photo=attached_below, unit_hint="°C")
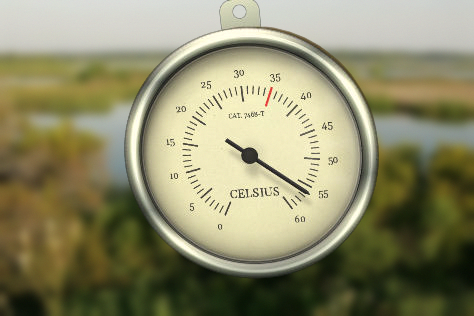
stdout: {"value": 56, "unit": "°C"}
